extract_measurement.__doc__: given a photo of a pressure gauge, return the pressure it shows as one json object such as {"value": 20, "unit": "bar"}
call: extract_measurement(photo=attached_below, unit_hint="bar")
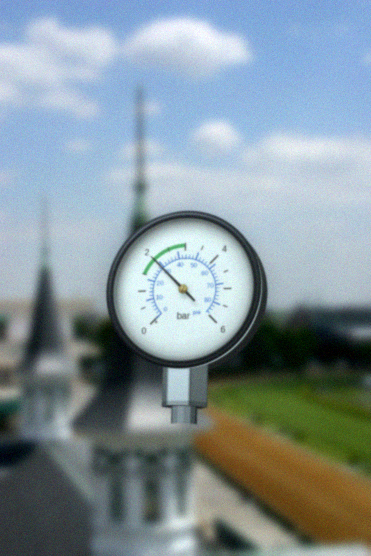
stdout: {"value": 2, "unit": "bar"}
